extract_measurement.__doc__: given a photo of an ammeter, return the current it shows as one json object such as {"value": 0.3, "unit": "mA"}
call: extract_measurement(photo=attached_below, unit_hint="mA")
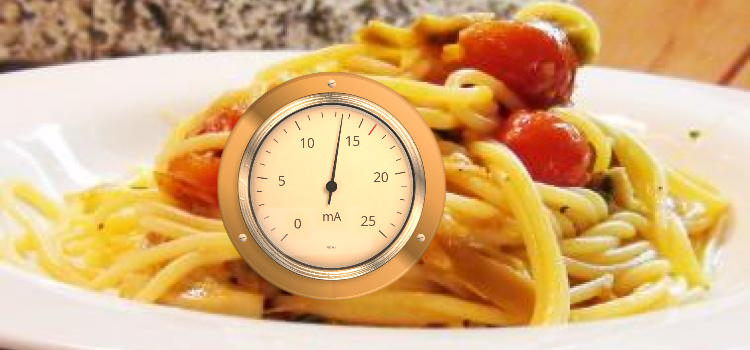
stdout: {"value": 13.5, "unit": "mA"}
